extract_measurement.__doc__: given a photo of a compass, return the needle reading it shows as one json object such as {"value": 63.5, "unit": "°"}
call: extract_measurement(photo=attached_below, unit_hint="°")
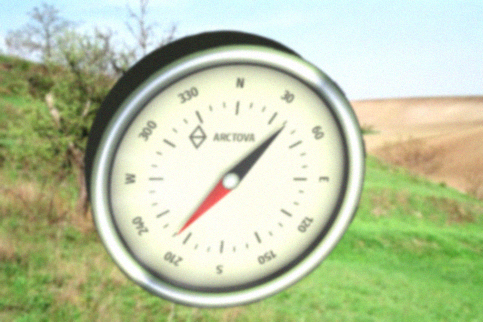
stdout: {"value": 220, "unit": "°"}
